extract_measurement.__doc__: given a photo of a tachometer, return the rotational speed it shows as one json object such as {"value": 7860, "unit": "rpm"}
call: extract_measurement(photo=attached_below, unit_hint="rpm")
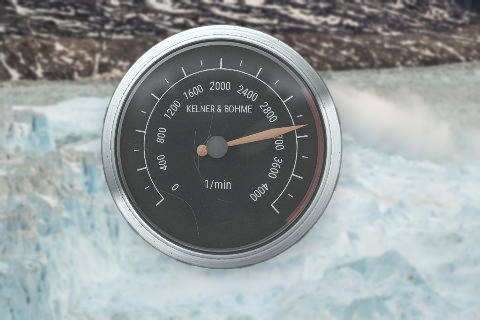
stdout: {"value": 3100, "unit": "rpm"}
